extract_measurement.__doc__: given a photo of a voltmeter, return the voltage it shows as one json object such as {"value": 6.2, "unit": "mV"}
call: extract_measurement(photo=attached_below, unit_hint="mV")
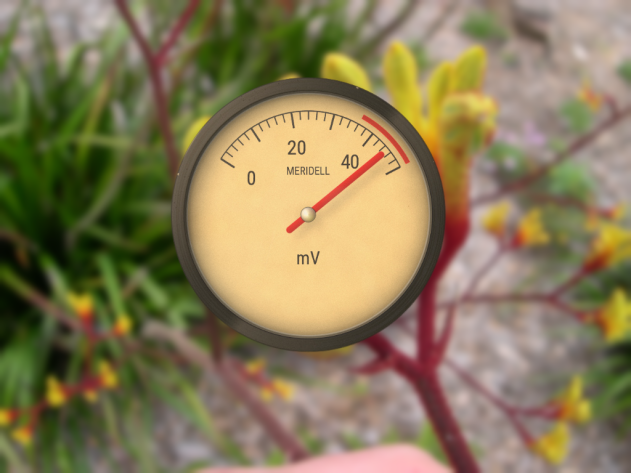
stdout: {"value": 45, "unit": "mV"}
